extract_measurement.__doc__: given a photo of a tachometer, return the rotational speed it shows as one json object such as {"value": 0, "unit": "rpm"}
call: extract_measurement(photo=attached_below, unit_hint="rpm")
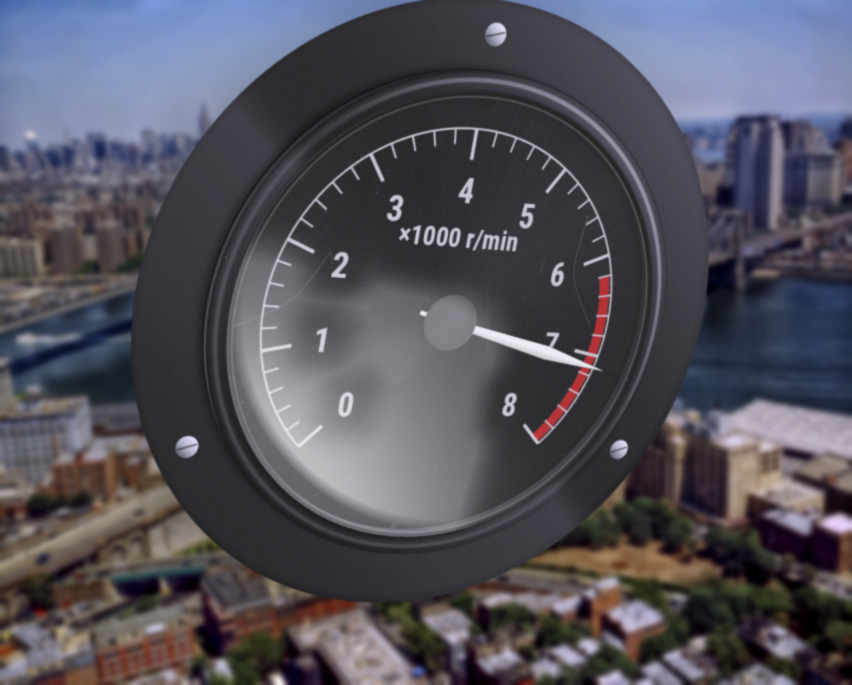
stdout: {"value": 7100, "unit": "rpm"}
